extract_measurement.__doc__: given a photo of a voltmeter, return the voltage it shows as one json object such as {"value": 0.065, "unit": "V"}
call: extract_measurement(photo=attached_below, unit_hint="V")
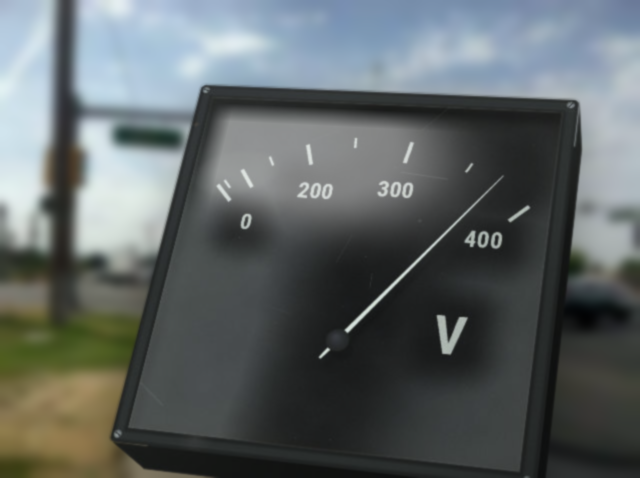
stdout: {"value": 375, "unit": "V"}
